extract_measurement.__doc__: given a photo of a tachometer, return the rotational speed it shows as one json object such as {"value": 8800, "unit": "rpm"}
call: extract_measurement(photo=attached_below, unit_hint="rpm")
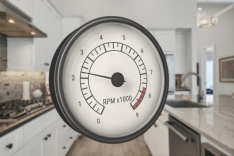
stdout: {"value": 2250, "unit": "rpm"}
